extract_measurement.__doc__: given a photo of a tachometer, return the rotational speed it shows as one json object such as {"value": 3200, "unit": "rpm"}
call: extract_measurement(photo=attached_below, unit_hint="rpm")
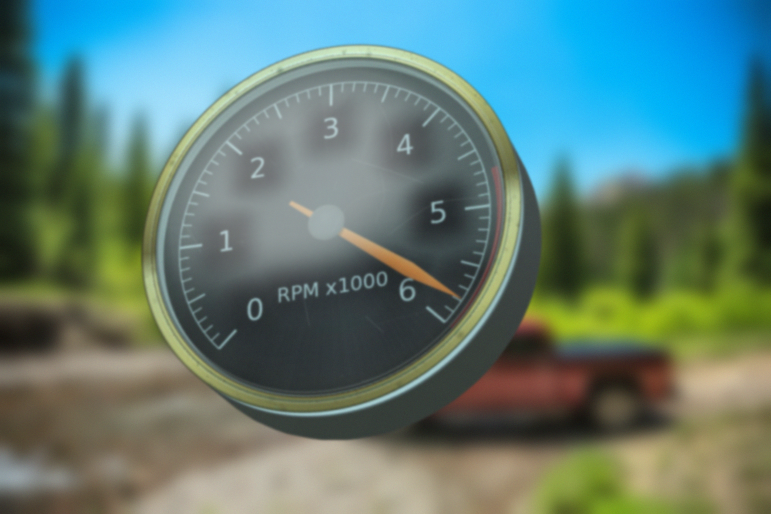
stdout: {"value": 5800, "unit": "rpm"}
